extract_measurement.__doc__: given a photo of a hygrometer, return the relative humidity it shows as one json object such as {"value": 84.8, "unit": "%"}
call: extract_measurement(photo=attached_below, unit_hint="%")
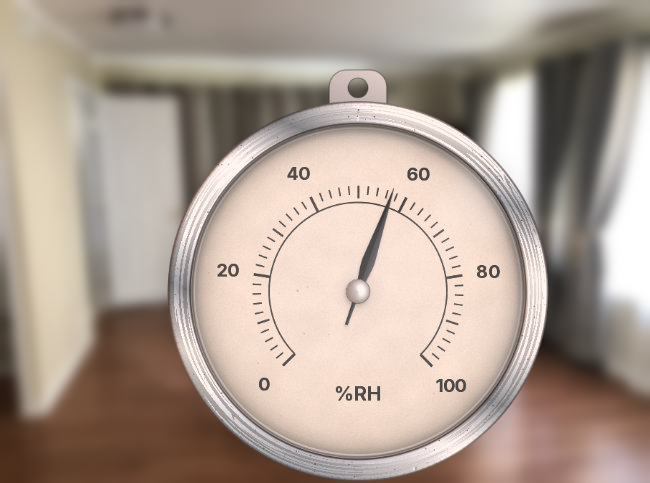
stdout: {"value": 57, "unit": "%"}
